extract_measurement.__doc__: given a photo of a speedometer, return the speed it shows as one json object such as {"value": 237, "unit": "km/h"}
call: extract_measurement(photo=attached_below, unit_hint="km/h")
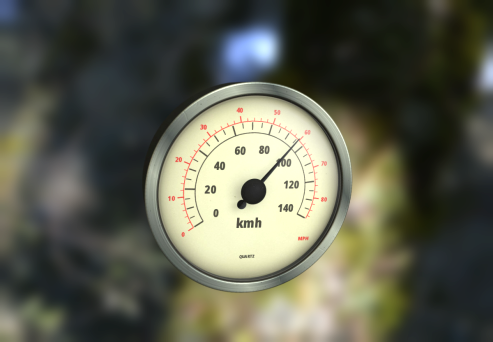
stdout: {"value": 95, "unit": "km/h"}
